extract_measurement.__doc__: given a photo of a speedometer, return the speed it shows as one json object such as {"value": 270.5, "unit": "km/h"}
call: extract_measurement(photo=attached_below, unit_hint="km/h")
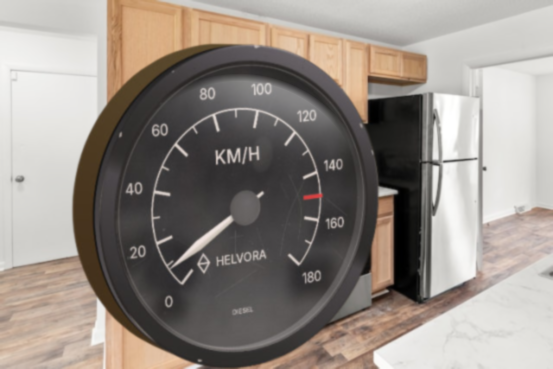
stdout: {"value": 10, "unit": "km/h"}
